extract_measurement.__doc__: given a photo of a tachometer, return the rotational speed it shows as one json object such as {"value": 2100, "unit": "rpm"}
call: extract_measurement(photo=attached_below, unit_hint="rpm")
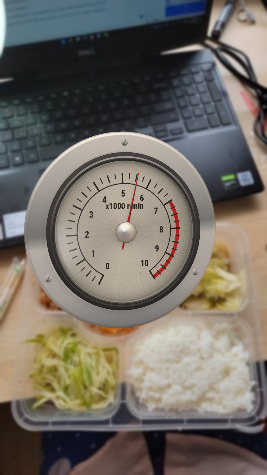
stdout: {"value": 5500, "unit": "rpm"}
